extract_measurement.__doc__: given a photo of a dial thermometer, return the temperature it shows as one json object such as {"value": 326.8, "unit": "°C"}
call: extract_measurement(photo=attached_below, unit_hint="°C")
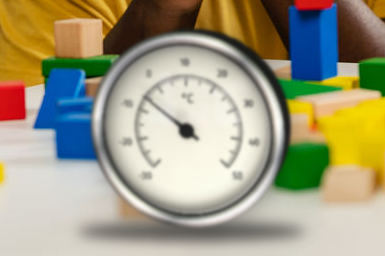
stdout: {"value": -5, "unit": "°C"}
